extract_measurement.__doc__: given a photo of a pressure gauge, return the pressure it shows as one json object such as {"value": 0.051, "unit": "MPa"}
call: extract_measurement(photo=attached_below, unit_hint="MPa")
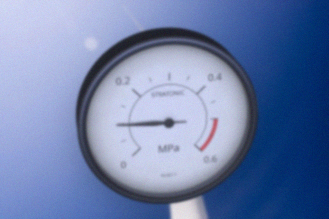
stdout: {"value": 0.1, "unit": "MPa"}
